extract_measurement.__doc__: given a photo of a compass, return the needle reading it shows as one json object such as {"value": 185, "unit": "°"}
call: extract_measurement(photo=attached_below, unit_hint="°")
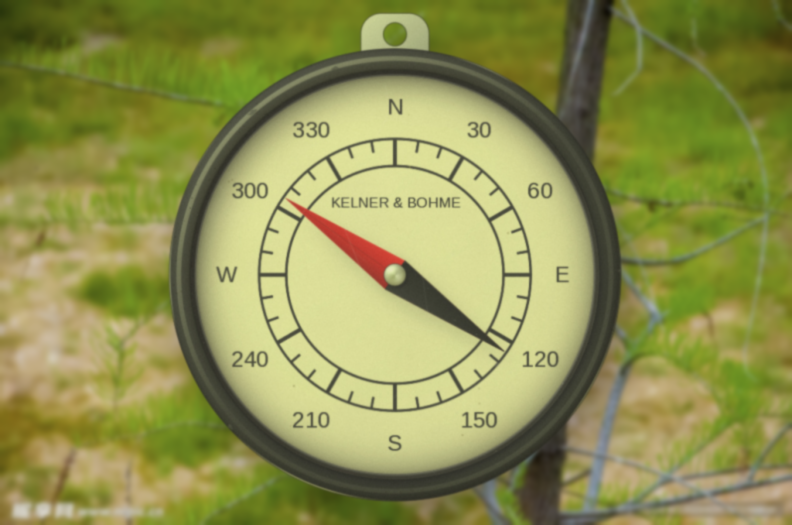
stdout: {"value": 305, "unit": "°"}
